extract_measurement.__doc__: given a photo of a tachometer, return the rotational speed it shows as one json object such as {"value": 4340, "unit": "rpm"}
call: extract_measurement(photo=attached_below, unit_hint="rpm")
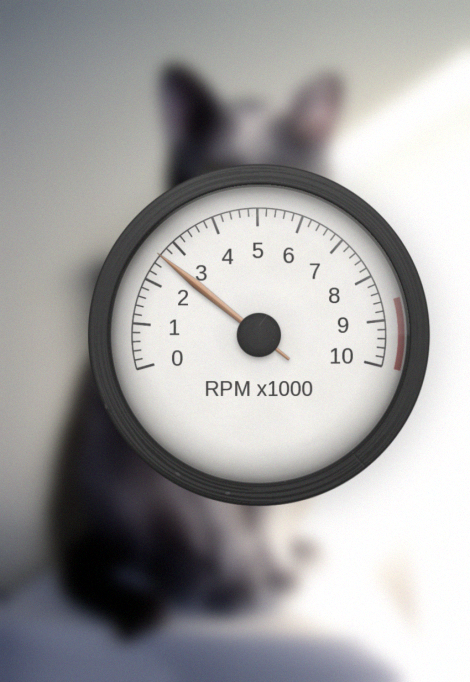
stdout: {"value": 2600, "unit": "rpm"}
